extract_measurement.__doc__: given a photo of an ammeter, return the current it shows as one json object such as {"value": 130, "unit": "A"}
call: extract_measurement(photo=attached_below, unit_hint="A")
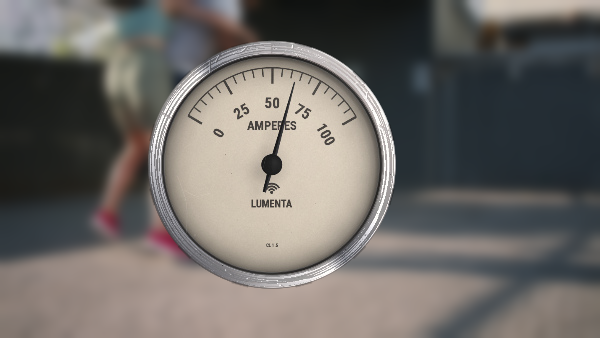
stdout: {"value": 62.5, "unit": "A"}
